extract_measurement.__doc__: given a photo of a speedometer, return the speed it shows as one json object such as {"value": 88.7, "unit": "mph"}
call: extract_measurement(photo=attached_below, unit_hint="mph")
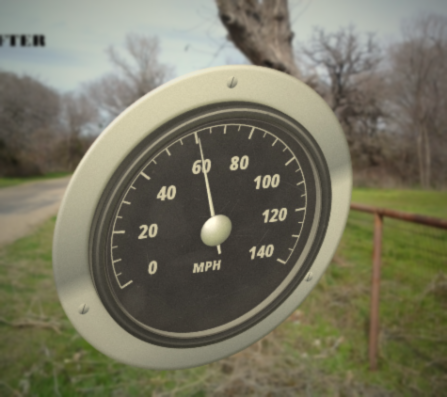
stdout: {"value": 60, "unit": "mph"}
